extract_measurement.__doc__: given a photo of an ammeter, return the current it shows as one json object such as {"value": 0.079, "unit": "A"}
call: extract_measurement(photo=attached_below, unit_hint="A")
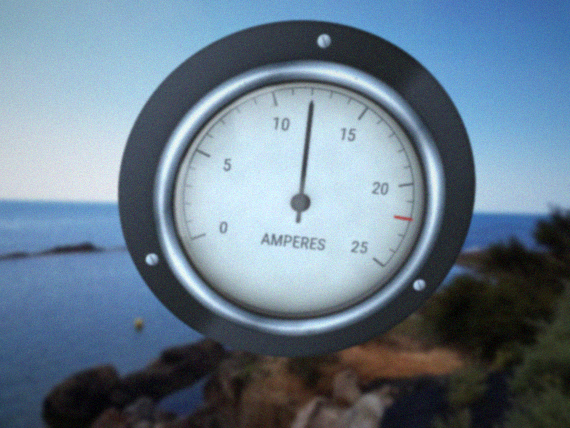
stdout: {"value": 12, "unit": "A"}
